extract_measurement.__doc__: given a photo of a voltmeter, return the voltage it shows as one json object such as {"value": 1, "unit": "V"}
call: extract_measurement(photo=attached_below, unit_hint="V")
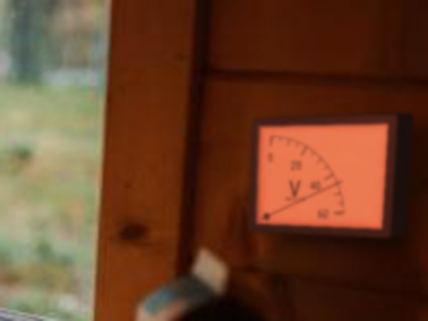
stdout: {"value": 45, "unit": "V"}
